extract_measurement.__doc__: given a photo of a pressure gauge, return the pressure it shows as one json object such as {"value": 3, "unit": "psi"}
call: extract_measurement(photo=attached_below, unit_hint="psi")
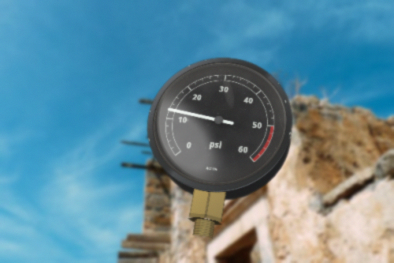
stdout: {"value": 12, "unit": "psi"}
